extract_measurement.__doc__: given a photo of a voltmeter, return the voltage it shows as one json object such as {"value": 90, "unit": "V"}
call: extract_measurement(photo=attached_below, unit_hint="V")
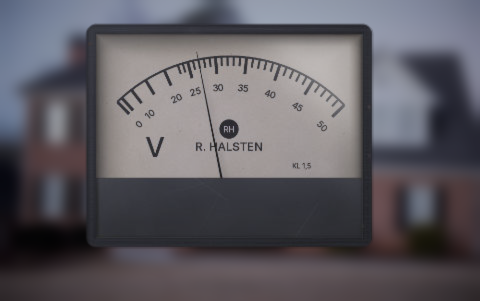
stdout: {"value": 27, "unit": "V"}
